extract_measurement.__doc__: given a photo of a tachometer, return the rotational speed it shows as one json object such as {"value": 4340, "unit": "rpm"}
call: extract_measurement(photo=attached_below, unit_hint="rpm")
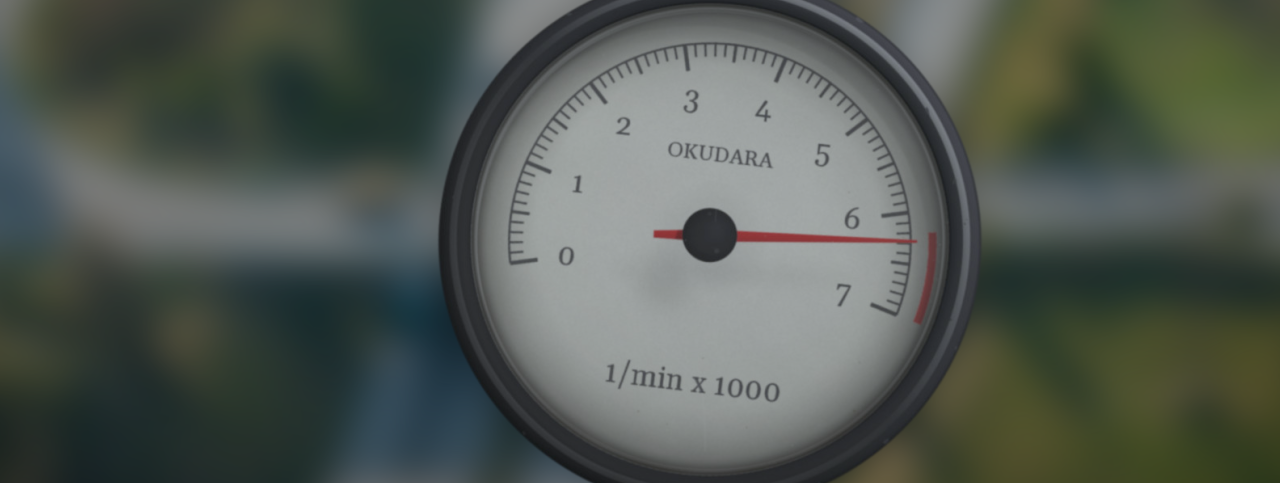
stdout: {"value": 6300, "unit": "rpm"}
